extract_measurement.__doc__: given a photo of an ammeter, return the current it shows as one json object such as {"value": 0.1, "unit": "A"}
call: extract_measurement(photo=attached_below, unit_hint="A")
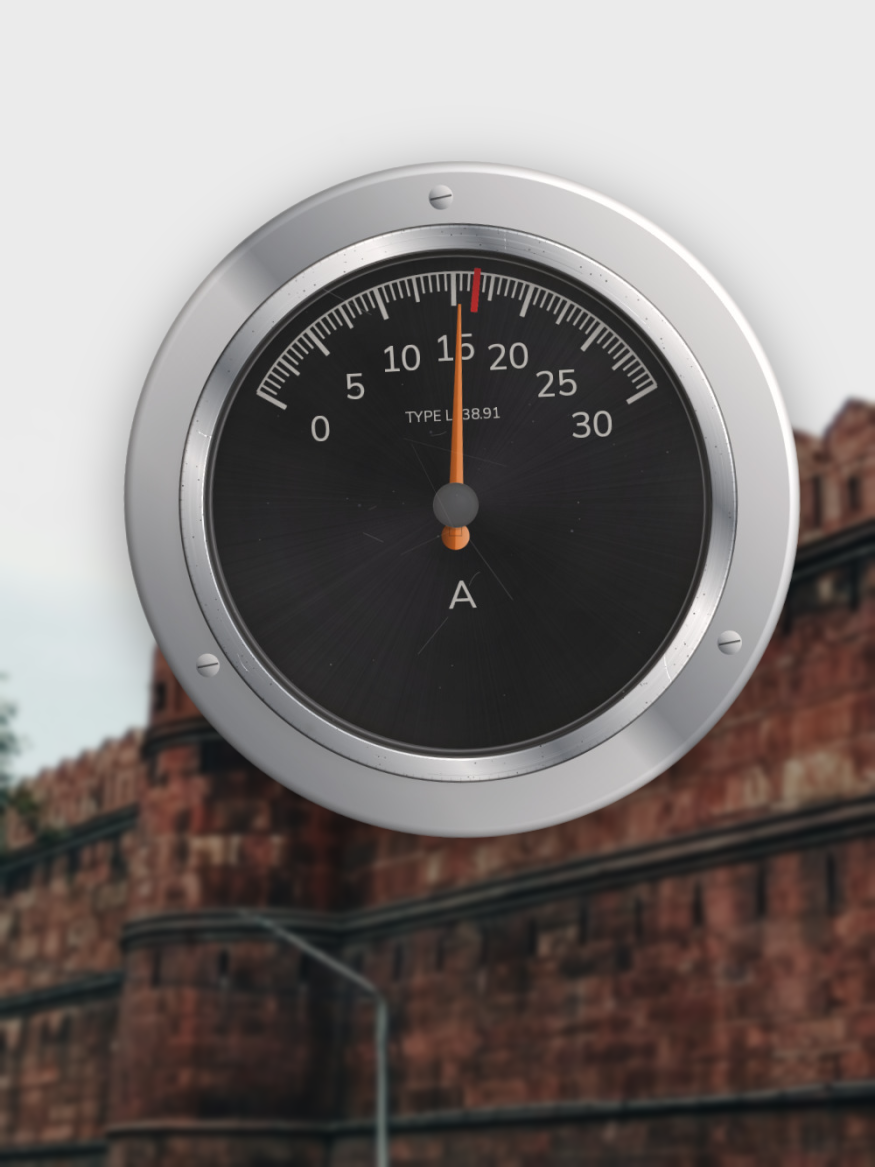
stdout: {"value": 15.5, "unit": "A"}
